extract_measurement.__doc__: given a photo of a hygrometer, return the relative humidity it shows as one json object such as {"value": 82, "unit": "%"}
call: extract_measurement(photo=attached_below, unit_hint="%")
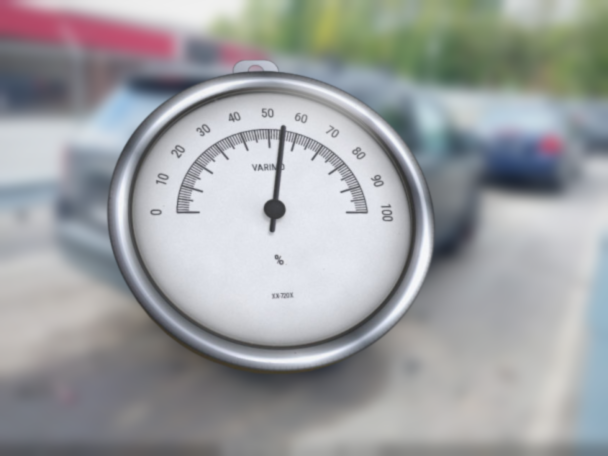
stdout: {"value": 55, "unit": "%"}
